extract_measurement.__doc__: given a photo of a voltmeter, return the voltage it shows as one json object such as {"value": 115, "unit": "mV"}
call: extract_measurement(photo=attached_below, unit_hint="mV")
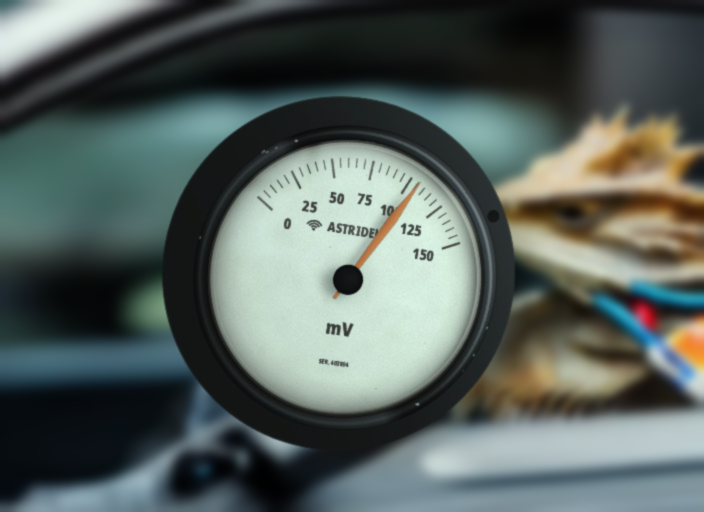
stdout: {"value": 105, "unit": "mV"}
